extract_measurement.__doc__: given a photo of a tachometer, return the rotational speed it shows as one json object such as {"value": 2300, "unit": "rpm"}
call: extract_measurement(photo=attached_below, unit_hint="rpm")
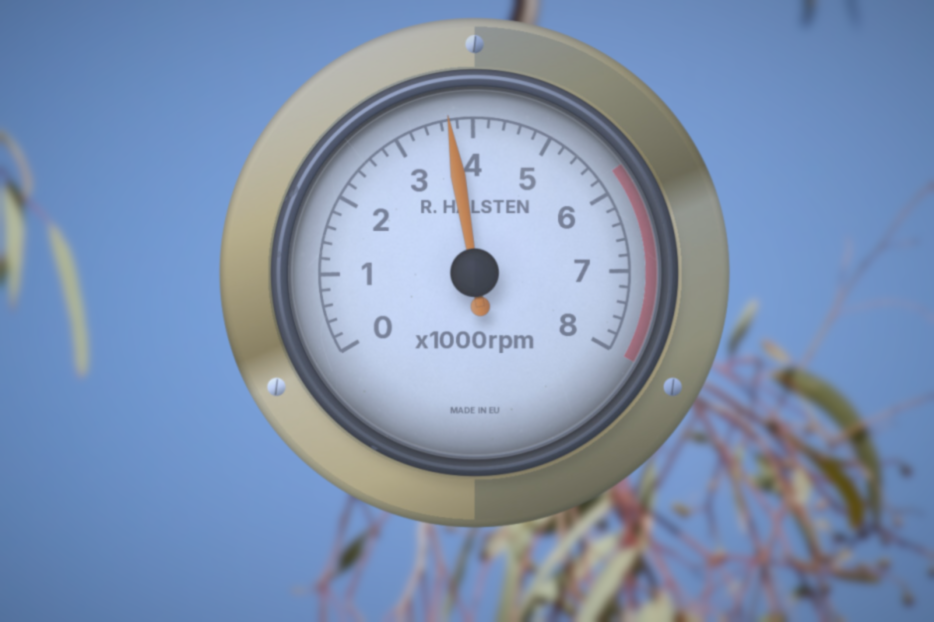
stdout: {"value": 3700, "unit": "rpm"}
